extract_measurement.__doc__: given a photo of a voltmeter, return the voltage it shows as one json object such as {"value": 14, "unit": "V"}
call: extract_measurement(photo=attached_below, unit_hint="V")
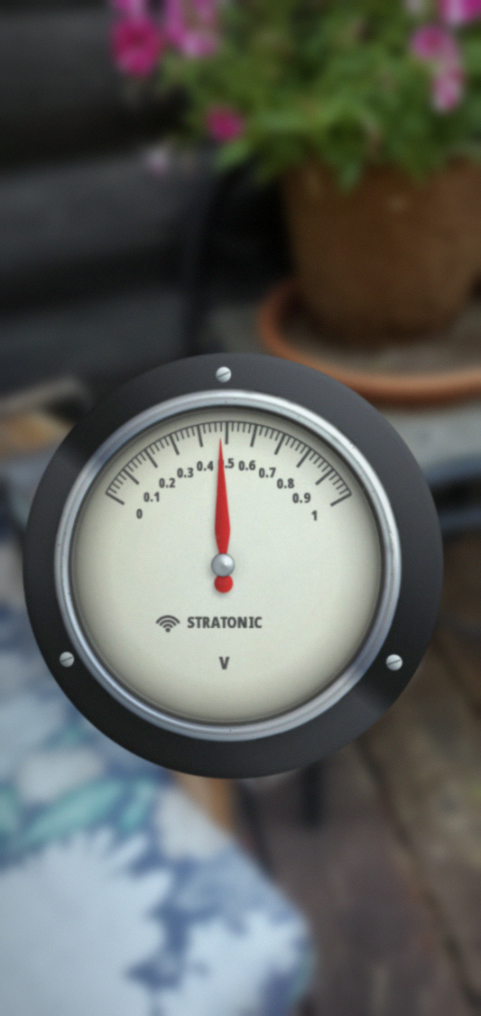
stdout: {"value": 0.48, "unit": "V"}
